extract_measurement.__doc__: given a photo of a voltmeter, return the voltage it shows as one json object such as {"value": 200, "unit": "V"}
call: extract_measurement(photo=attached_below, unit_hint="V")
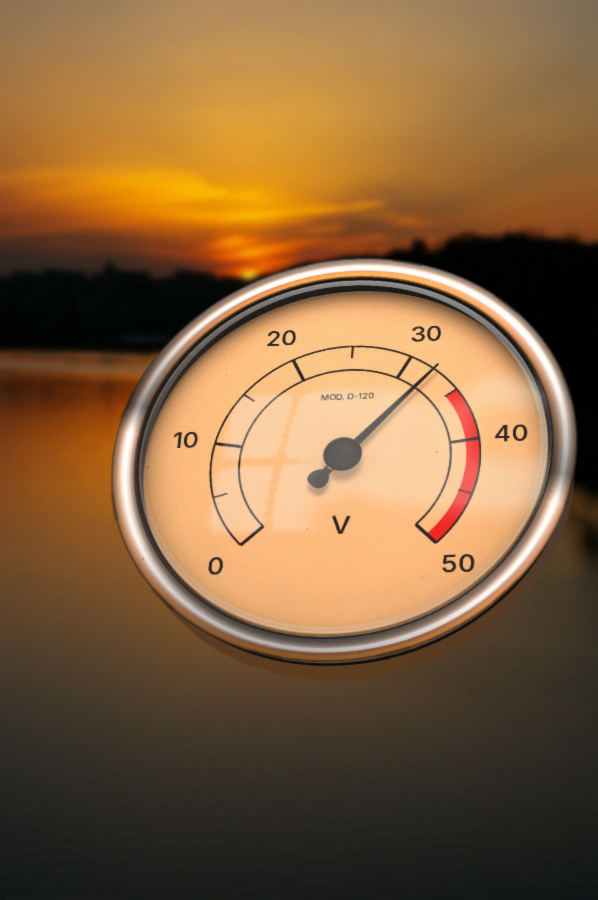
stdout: {"value": 32.5, "unit": "V"}
